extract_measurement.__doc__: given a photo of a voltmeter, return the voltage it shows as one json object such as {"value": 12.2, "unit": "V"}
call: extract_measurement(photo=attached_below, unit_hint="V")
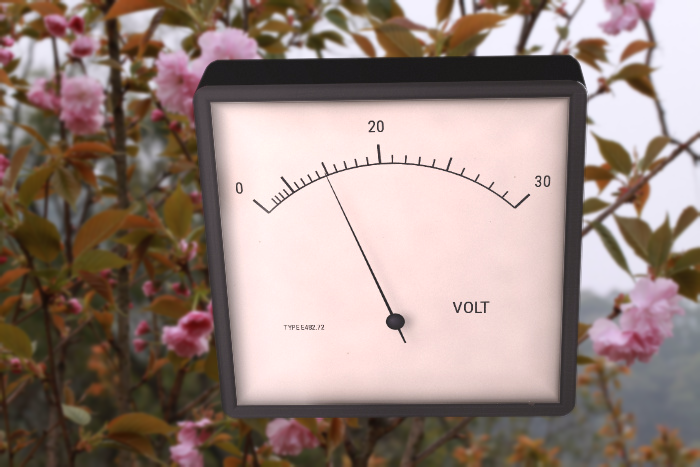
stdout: {"value": 15, "unit": "V"}
